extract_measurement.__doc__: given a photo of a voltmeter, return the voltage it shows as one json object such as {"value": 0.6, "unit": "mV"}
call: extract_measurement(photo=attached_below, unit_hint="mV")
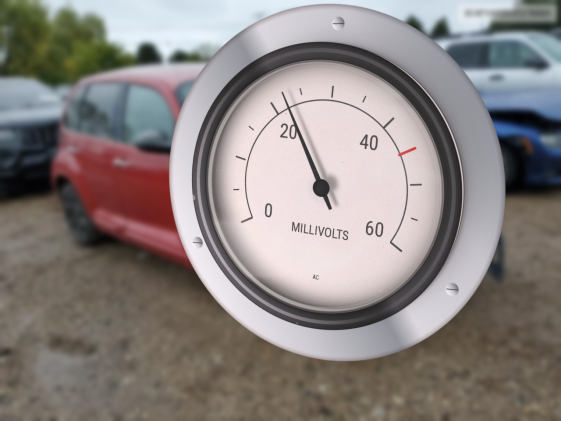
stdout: {"value": 22.5, "unit": "mV"}
